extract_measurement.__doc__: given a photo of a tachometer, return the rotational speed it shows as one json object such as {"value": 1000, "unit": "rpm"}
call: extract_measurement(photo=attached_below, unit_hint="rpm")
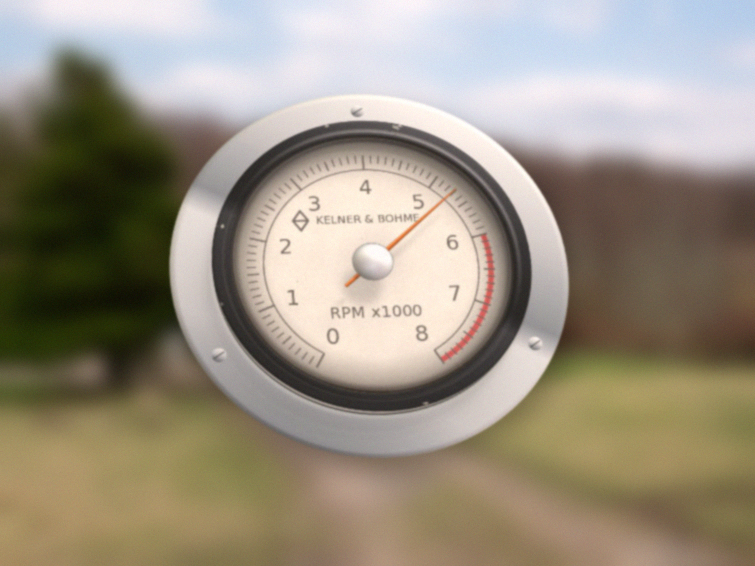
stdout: {"value": 5300, "unit": "rpm"}
